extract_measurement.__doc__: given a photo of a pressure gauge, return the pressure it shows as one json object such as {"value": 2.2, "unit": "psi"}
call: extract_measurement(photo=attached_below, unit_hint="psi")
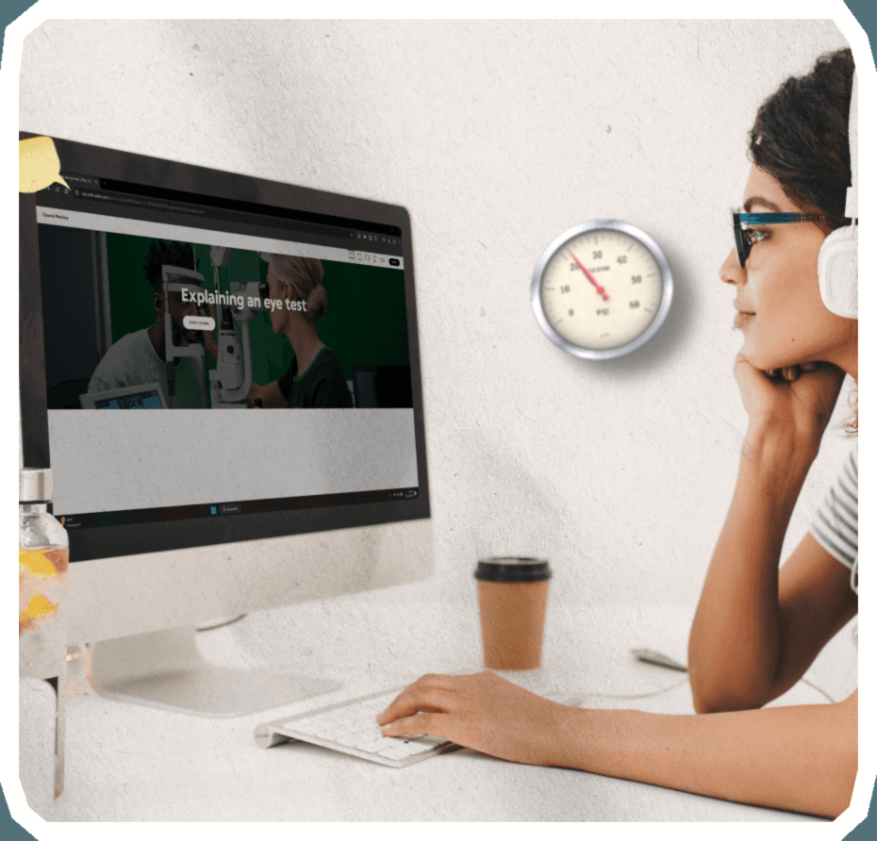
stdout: {"value": 22, "unit": "psi"}
